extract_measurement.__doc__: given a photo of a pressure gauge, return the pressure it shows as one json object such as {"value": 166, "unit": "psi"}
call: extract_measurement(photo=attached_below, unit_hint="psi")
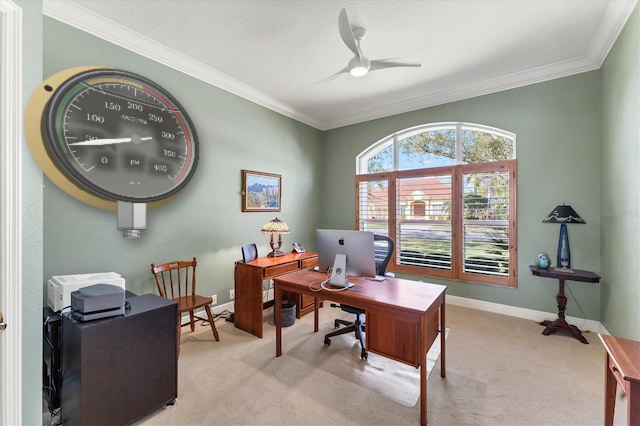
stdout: {"value": 40, "unit": "psi"}
